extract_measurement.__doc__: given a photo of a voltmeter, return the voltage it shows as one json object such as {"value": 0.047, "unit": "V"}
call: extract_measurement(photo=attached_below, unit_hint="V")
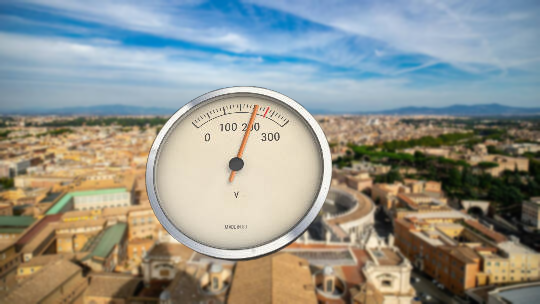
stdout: {"value": 200, "unit": "V"}
